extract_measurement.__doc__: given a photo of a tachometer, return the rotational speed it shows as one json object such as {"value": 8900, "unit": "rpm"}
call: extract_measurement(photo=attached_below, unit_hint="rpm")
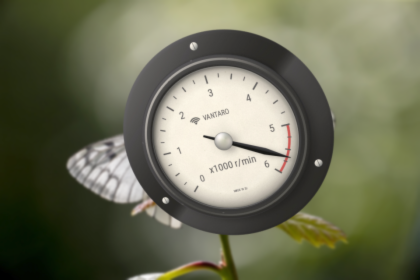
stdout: {"value": 5625, "unit": "rpm"}
